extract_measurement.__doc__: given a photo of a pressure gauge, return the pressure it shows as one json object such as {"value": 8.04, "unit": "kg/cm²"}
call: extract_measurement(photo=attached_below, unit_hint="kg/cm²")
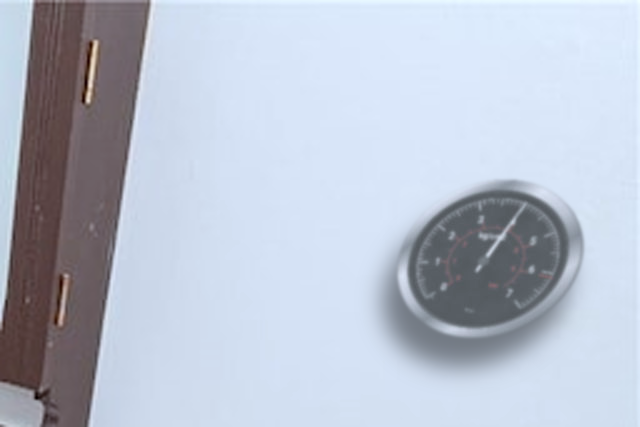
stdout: {"value": 4, "unit": "kg/cm²"}
